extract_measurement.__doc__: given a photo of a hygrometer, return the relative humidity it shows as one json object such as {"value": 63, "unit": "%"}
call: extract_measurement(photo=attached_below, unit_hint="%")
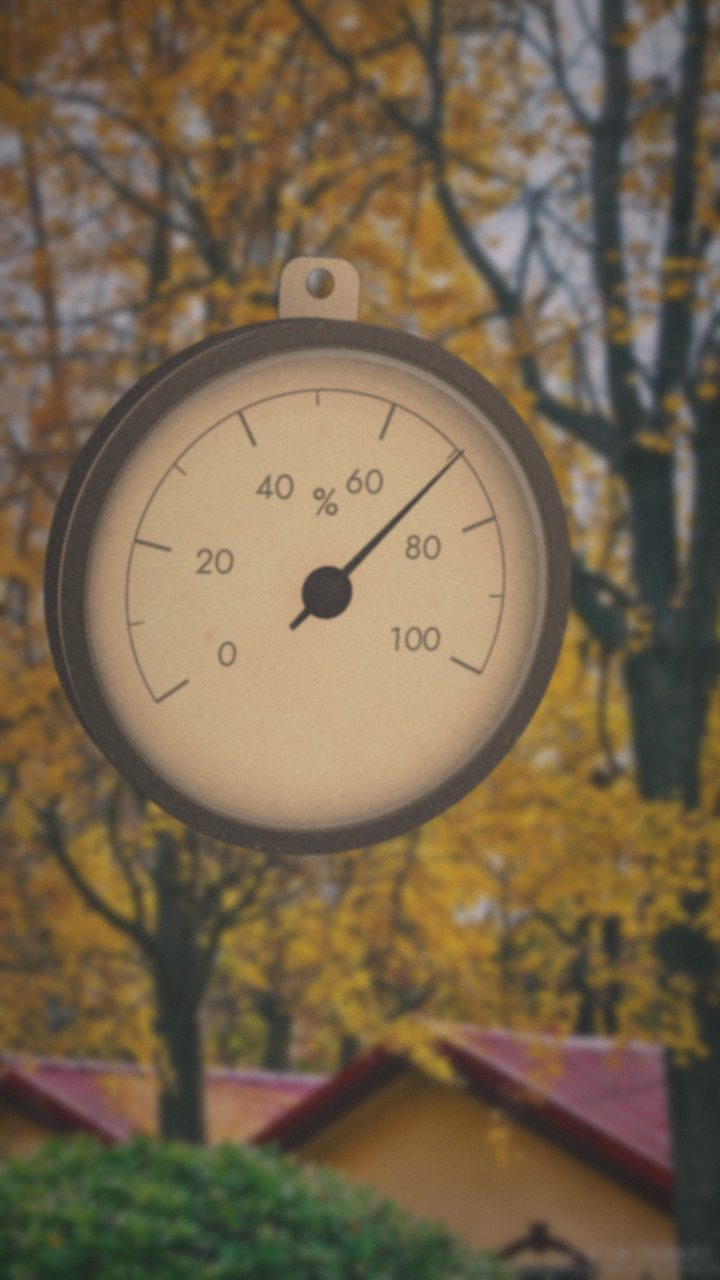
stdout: {"value": 70, "unit": "%"}
